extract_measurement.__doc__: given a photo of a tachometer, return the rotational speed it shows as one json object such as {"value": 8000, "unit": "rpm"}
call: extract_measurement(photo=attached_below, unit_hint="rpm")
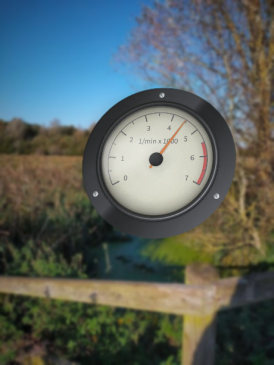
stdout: {"value": 4500, "unit": "rpm"}
